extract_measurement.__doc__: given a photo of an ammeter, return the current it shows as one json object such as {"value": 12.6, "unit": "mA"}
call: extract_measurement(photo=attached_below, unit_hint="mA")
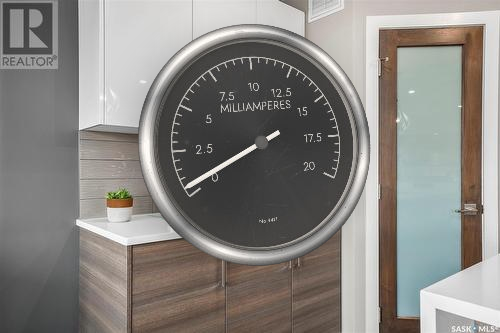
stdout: {"value": 0.5, "unit": "mA"}
